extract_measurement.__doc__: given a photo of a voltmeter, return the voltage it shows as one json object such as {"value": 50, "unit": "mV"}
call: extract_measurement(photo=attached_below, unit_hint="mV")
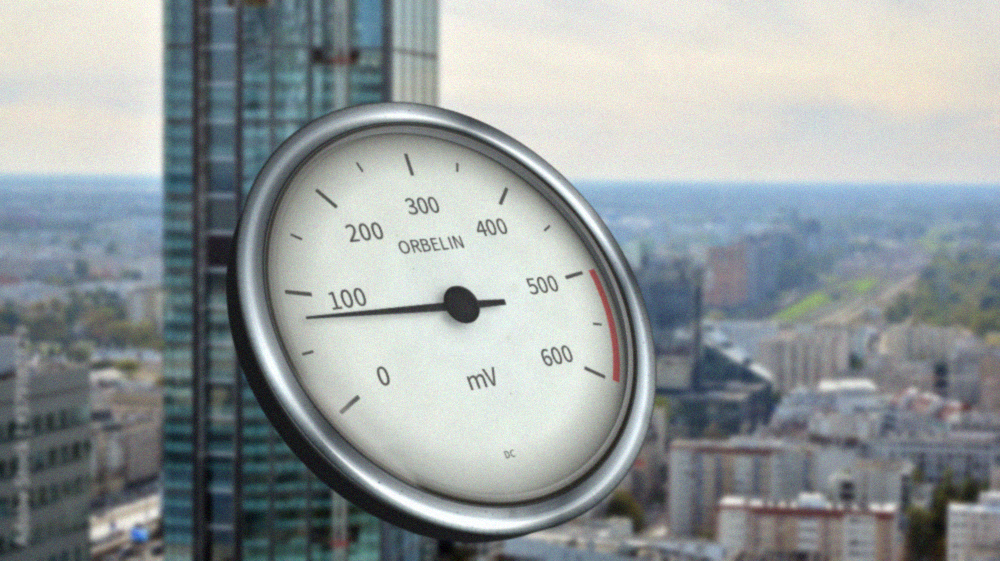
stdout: {"value": 75, "unit": "mV"}
